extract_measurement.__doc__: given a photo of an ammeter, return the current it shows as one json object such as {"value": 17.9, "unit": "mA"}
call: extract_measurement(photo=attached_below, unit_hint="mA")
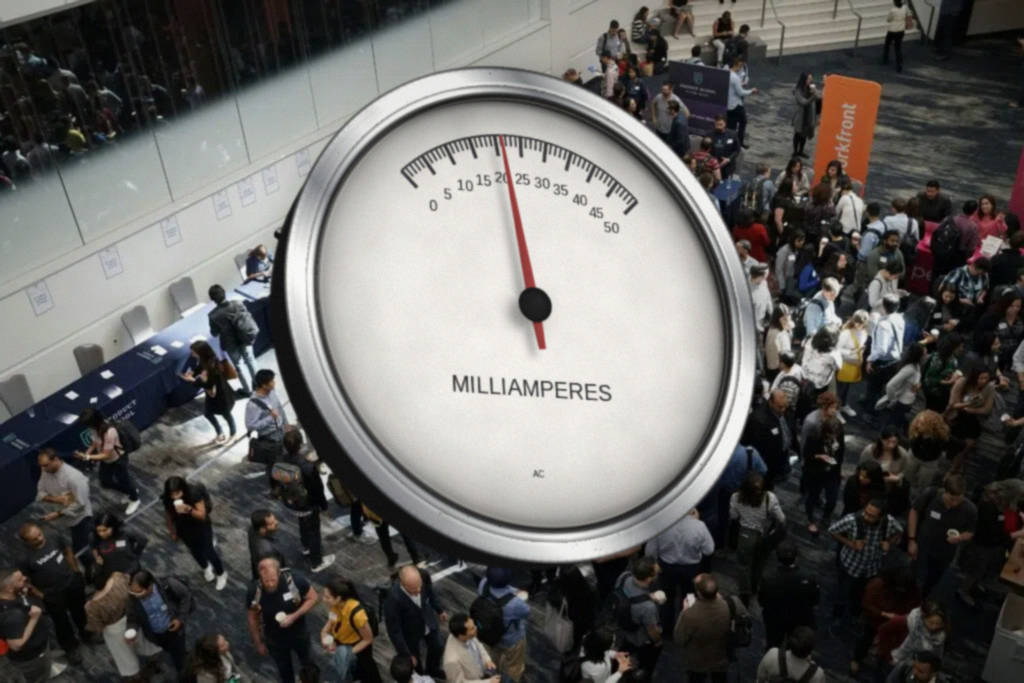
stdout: {"value": 20, "unit": "mA"}
